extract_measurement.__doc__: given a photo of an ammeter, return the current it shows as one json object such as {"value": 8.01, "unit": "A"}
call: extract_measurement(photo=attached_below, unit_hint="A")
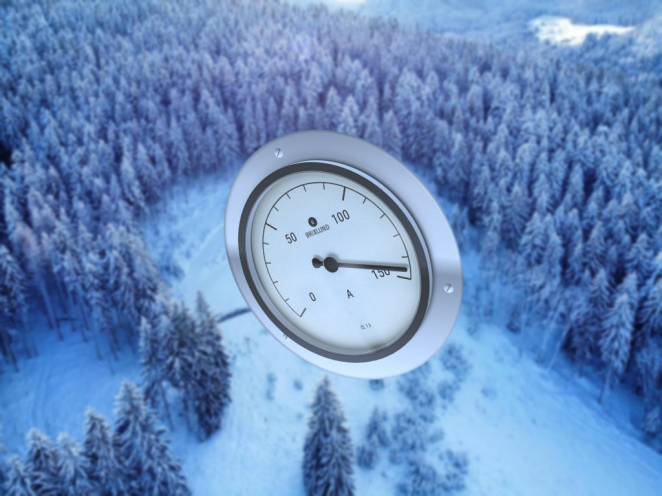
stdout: {"value": 145, "unit": "A"}
